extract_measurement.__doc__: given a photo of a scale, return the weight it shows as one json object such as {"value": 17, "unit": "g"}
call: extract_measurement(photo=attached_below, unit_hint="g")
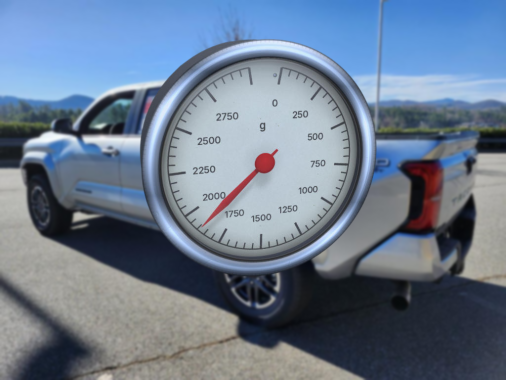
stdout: {"value": 1900, "unit": "g"}
